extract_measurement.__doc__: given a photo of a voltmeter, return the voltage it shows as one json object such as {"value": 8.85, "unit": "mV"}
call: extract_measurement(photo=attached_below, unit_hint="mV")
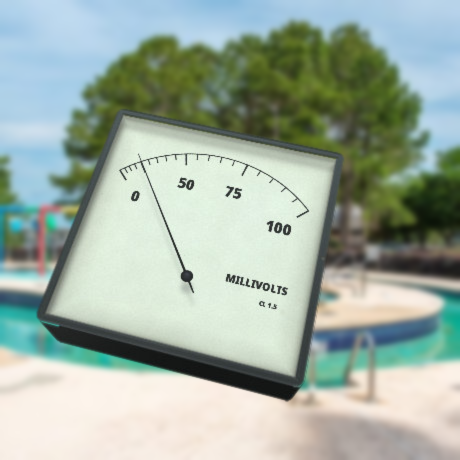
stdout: {"value": 25, "unit": "mV"}
